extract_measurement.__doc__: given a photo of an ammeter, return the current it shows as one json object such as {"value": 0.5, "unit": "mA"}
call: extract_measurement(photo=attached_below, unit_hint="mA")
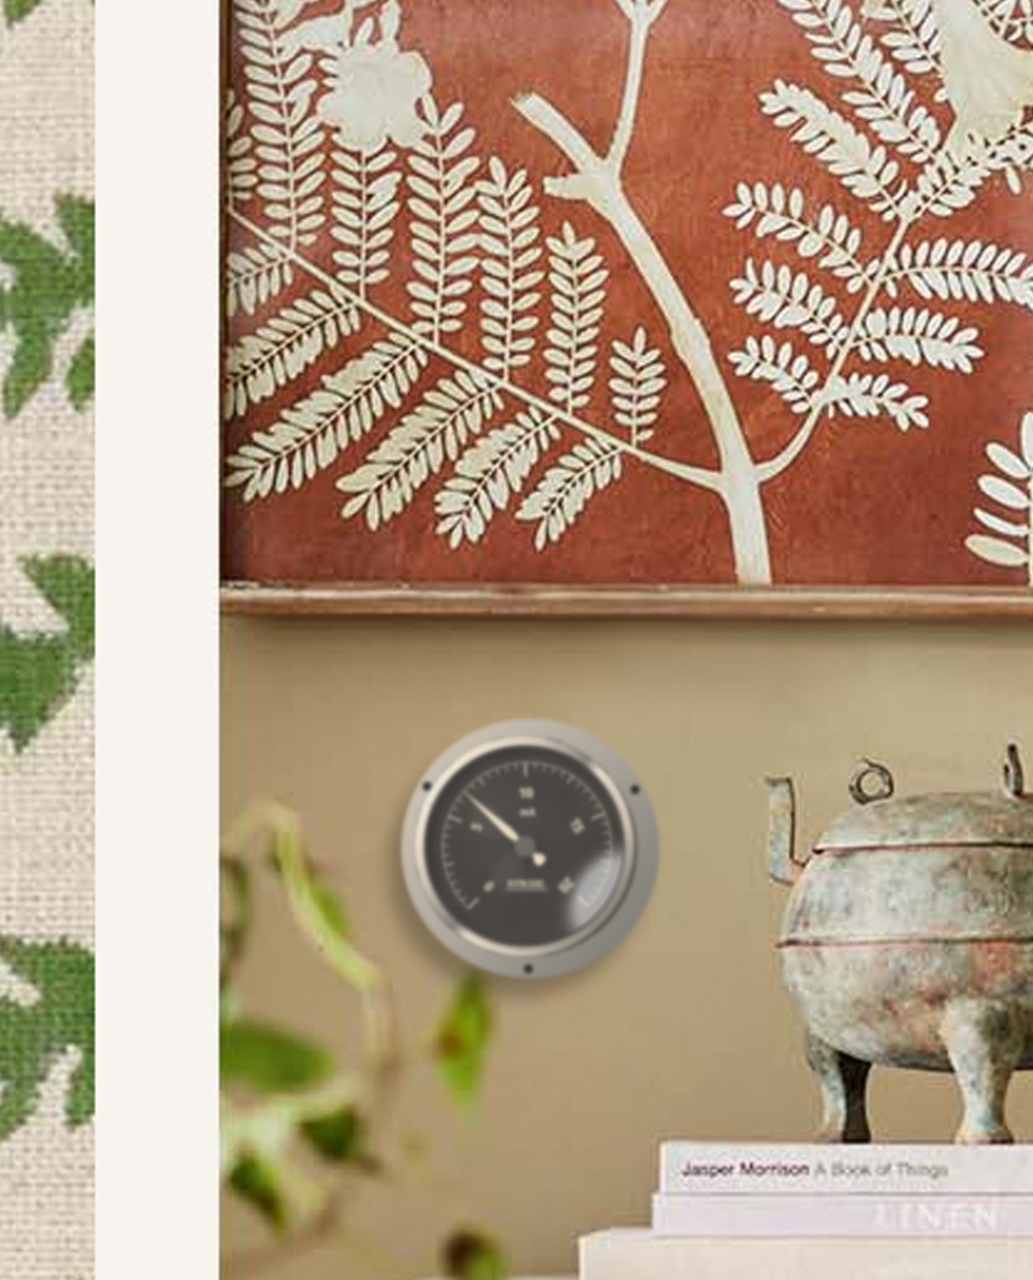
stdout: {"value": 6.5, "unit": "mA"}
